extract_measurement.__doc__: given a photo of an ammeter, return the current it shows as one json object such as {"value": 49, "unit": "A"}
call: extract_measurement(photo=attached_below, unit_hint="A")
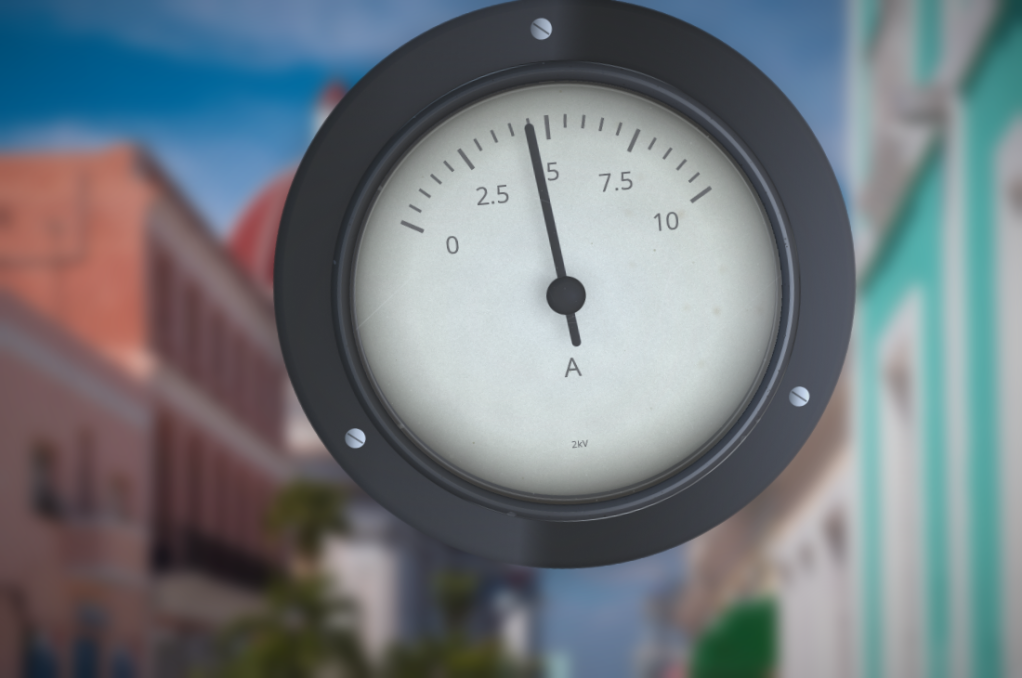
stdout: {"value": 4.5, "unit": "A"}
